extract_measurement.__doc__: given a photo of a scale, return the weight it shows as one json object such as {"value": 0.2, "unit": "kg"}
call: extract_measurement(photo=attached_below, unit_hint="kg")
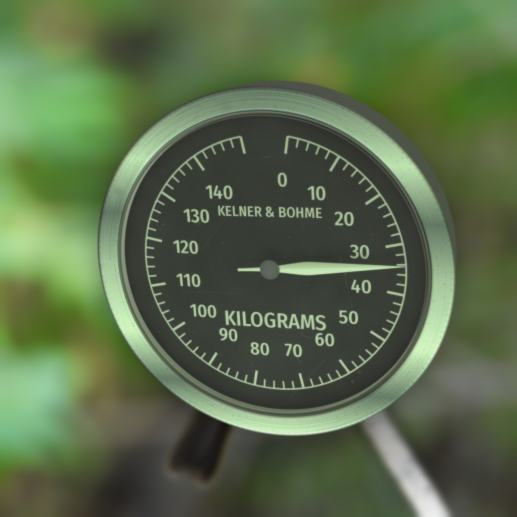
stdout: {"value": 34, "unit": "kg"}
